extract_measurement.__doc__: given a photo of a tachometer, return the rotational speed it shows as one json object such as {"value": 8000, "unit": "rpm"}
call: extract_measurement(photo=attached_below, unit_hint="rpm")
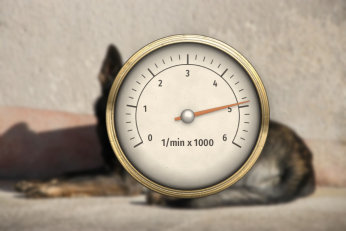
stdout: {"value": 4900, "unit": "rpm"}
